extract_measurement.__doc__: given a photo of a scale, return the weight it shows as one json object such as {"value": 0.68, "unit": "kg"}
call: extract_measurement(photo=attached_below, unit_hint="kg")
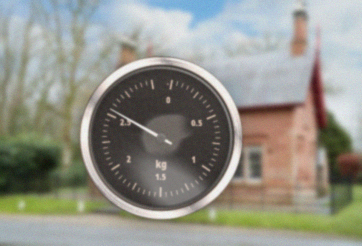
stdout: {"value": 2.55, "unit": "kg"}
